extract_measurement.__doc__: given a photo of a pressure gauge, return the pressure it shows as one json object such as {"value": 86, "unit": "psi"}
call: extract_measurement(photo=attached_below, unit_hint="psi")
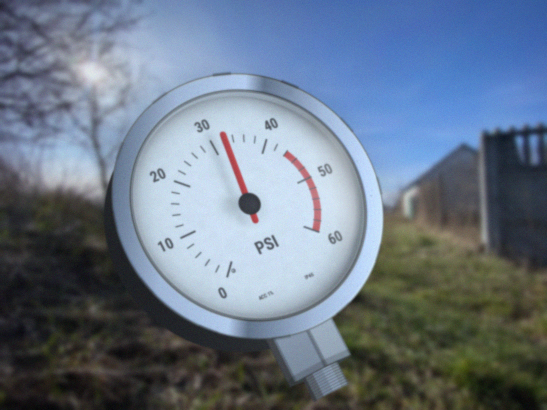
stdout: {"value": 32, "unit": "psi"}
